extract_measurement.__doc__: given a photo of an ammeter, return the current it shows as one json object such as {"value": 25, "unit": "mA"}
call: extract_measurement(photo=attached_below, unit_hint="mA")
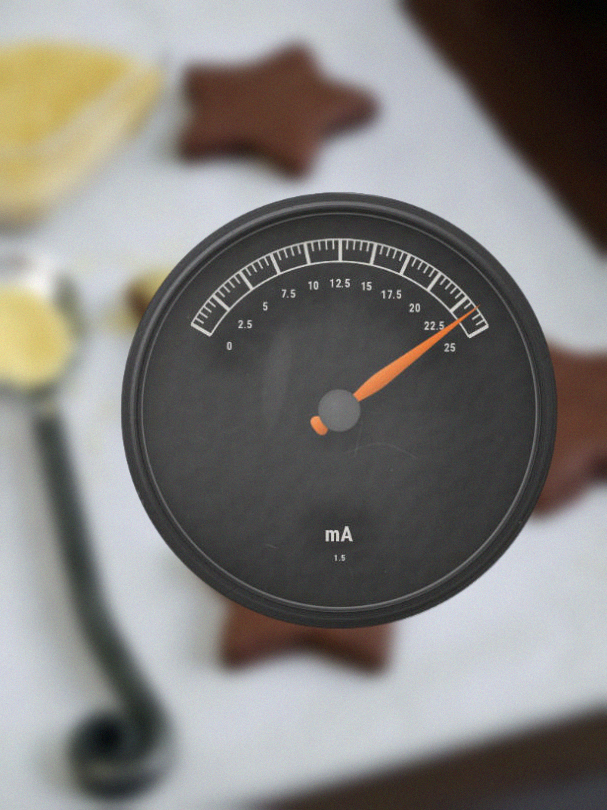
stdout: {"value": 23.5, "unit": "mA"}
